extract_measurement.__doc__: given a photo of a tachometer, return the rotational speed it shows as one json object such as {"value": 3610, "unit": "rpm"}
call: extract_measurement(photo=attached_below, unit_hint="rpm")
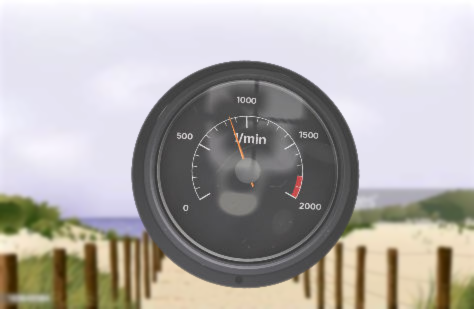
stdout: {"value": 850, "unit": "rpm"}
